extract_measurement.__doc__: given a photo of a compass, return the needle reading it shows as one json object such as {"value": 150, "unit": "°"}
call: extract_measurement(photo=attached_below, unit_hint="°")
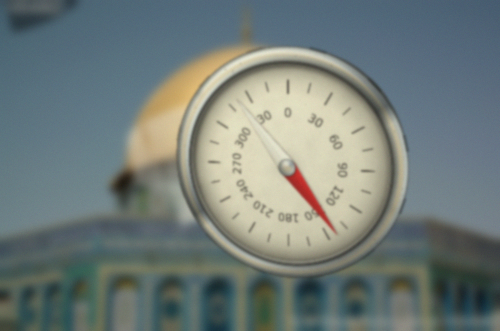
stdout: {"value": 142.5, "unit": "°"}
